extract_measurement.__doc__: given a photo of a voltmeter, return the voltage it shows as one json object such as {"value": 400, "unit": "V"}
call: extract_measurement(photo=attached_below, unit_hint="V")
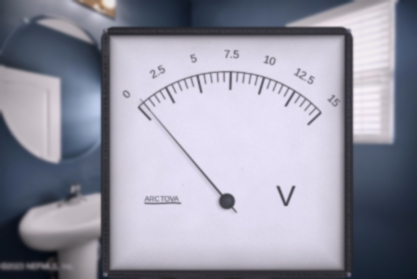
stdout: {"value": 0.5, "unit": "V"}
